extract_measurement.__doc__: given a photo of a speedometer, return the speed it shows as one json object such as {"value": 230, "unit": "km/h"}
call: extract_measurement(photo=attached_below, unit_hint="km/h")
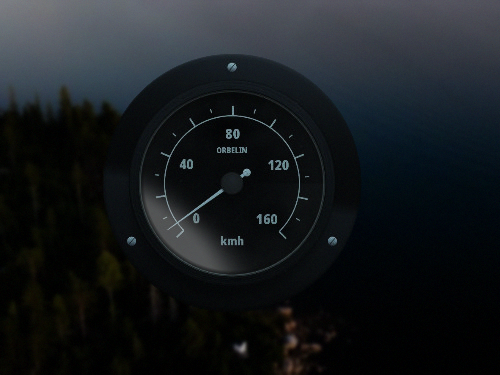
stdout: {"value": 5, "unit": "km/h"}
